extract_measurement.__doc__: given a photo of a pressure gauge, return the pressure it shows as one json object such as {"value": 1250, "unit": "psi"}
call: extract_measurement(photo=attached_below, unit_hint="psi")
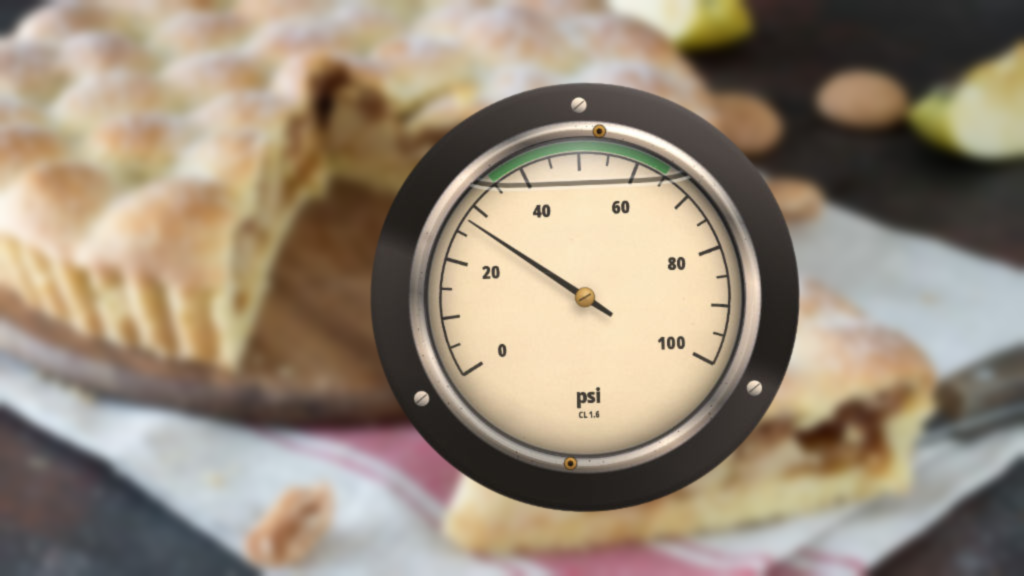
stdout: {"value": 27.5, "unit": "psi"}
